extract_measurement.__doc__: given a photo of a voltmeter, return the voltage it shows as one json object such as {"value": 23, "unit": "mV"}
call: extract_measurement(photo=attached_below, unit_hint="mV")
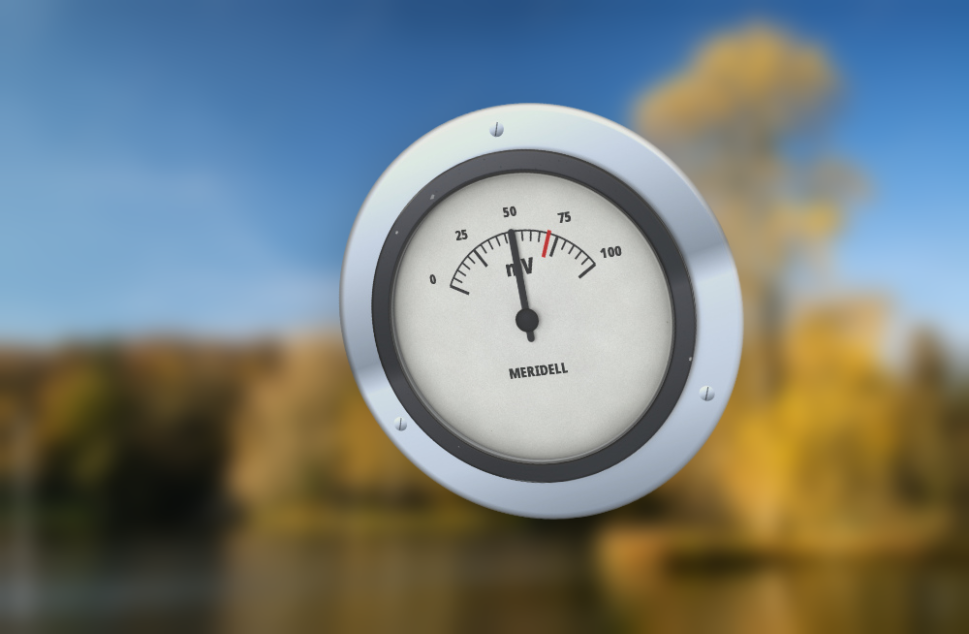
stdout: {"value": 50, "unit": "mV"}
